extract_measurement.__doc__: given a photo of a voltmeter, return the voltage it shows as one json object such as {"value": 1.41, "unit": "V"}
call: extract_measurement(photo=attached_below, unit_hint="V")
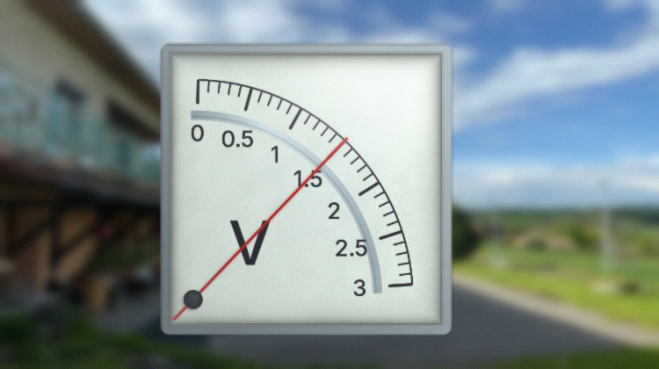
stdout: {"value": 1.5, "unit": "V"}
